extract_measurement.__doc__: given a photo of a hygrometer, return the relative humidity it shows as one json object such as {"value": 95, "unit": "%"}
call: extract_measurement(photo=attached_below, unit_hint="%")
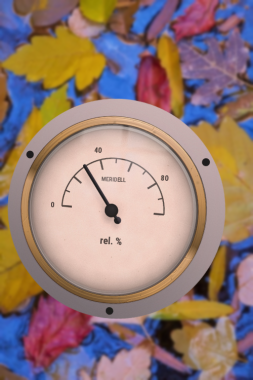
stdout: {"value": 30, "unit": "%"}
